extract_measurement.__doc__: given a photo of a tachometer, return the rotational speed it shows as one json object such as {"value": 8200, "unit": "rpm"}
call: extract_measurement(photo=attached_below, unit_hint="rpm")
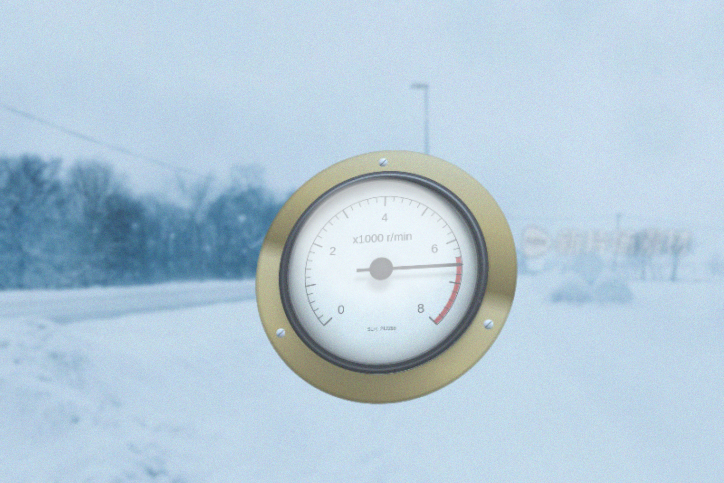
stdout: {"value": 6600, "unit": "rpm"}
